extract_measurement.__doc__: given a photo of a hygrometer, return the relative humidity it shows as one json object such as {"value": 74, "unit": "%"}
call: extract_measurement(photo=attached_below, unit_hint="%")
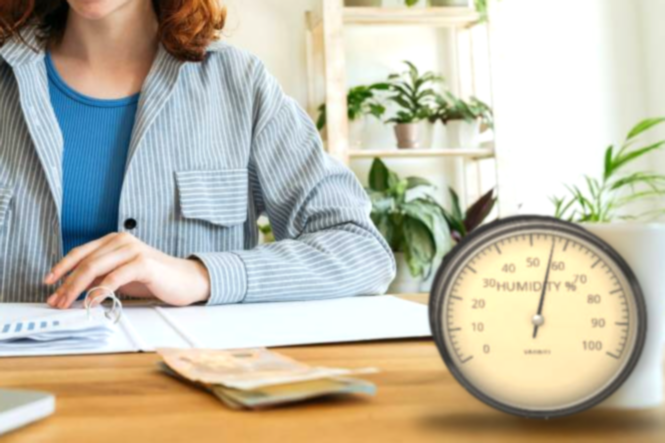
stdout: {"value": 56, "unit": "%"}
